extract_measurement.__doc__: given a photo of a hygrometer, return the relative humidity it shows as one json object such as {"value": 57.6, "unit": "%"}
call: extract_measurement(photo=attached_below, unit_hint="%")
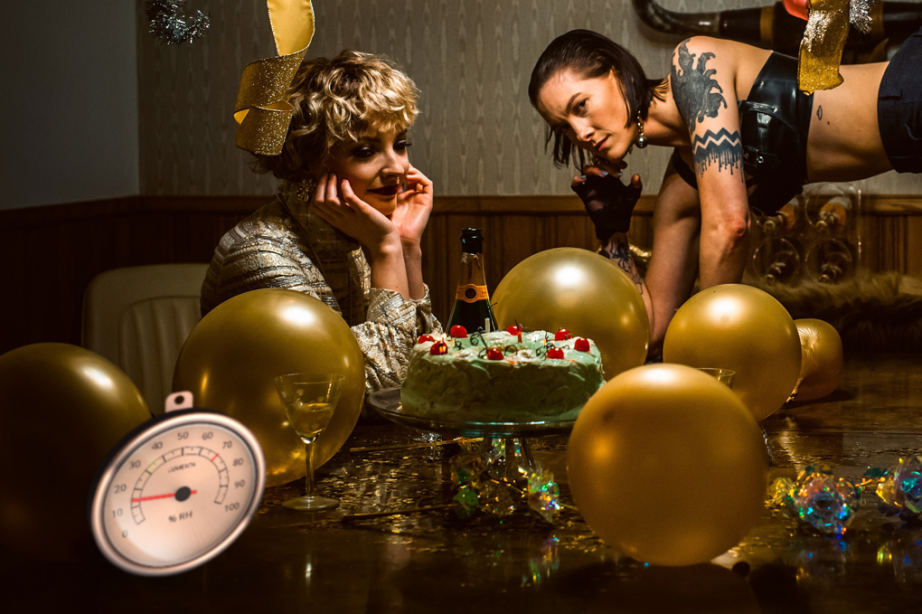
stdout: {"value": 15, "unit": "%"}
